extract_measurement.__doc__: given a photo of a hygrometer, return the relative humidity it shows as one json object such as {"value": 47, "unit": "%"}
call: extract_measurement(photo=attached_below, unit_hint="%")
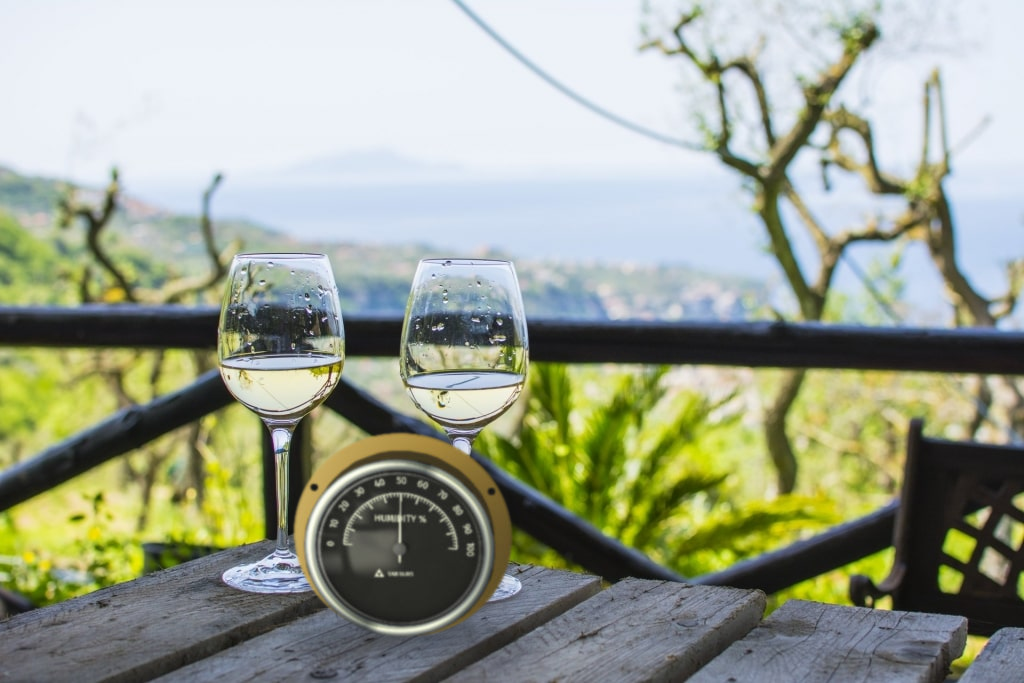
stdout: {"value": 50, "unit": "%"}
